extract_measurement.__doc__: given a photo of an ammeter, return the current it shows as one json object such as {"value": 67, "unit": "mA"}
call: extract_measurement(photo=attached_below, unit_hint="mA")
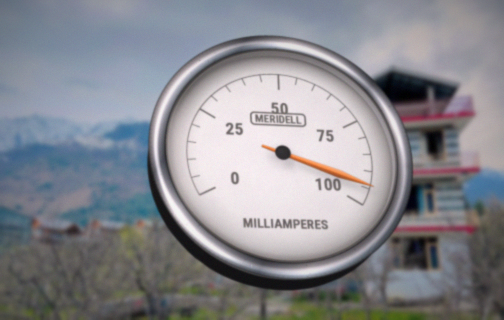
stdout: {"value": 95, "unit": "mA"}
